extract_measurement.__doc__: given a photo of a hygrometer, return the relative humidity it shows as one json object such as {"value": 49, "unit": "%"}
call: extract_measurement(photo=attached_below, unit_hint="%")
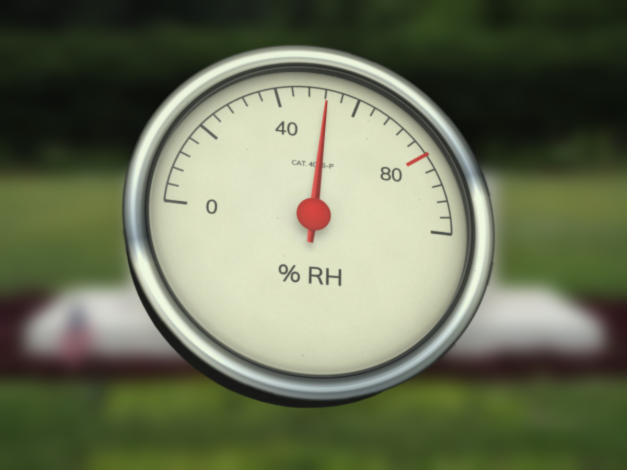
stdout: {"value": 52, "unit": "%"}
